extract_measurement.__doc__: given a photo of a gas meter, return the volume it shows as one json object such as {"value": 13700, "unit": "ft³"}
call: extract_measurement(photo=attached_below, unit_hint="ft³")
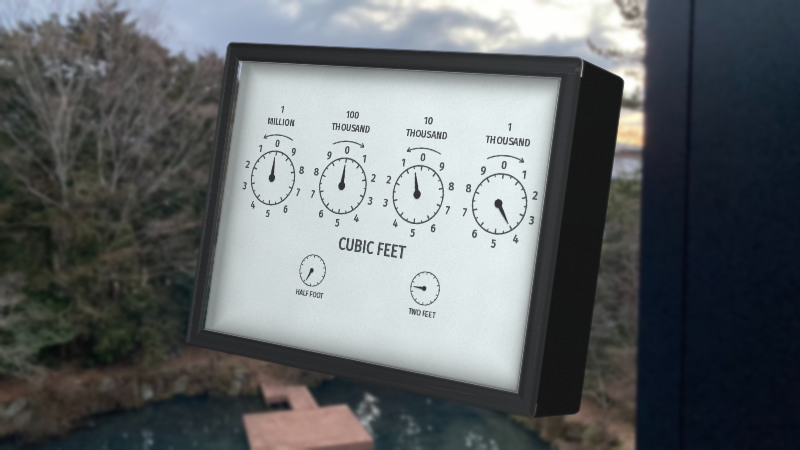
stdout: {"value": 400, "unit": "ft³"}
